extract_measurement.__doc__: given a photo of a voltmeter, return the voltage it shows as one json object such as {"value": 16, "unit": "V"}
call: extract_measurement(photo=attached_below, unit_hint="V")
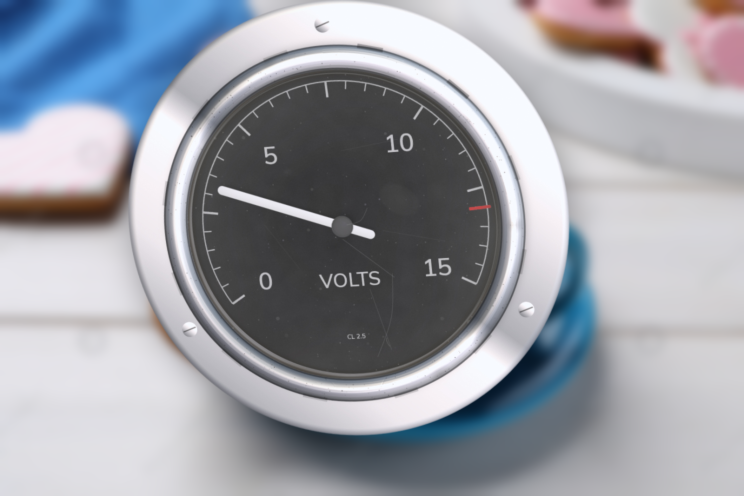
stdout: {"value": 3.25, "unit": "V"}
